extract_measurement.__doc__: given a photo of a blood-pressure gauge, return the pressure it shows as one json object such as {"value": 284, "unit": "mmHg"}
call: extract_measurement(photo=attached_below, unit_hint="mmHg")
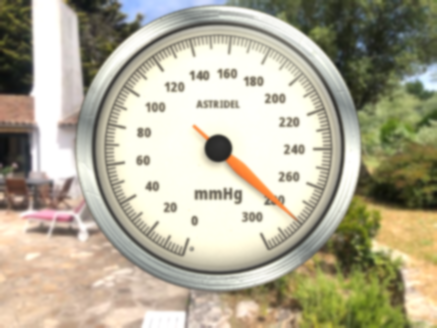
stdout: {"value": 280, "unit": "mmHg"}
